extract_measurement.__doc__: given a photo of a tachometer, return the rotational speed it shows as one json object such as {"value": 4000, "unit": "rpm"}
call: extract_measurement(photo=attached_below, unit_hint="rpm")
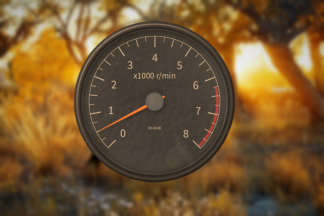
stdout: {"value": 500, "unit": "rpm"}
